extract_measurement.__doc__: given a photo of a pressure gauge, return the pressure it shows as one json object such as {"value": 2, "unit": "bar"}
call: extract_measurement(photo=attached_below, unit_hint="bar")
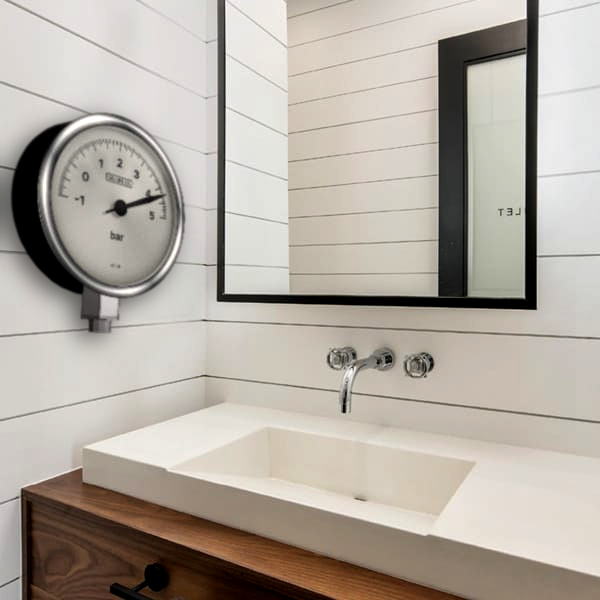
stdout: {"value": 4.25, "unit": "bar"}
